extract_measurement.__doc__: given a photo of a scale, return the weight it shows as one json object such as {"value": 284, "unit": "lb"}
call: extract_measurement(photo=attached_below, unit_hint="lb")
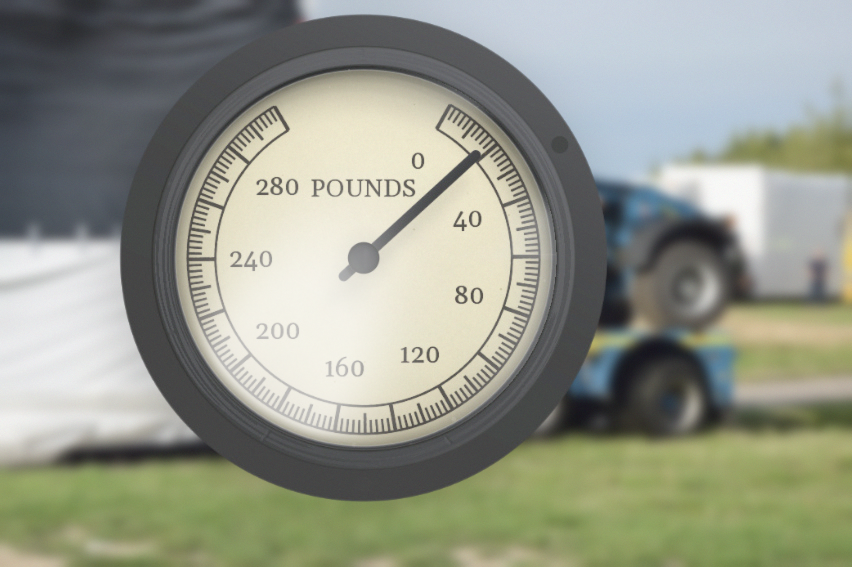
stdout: {"value": 18, "unit": "lb"}
